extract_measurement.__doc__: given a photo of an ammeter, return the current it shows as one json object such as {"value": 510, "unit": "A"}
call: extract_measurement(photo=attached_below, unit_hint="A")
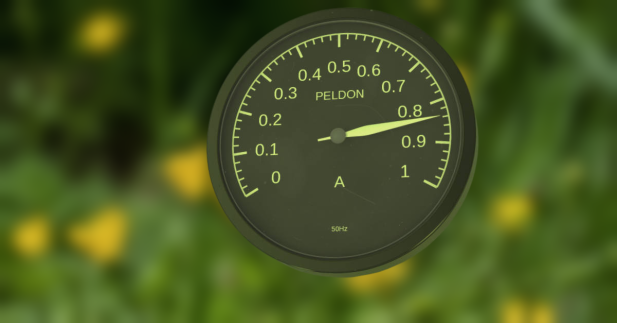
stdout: {"value": 0.84, "unit": "A"}
